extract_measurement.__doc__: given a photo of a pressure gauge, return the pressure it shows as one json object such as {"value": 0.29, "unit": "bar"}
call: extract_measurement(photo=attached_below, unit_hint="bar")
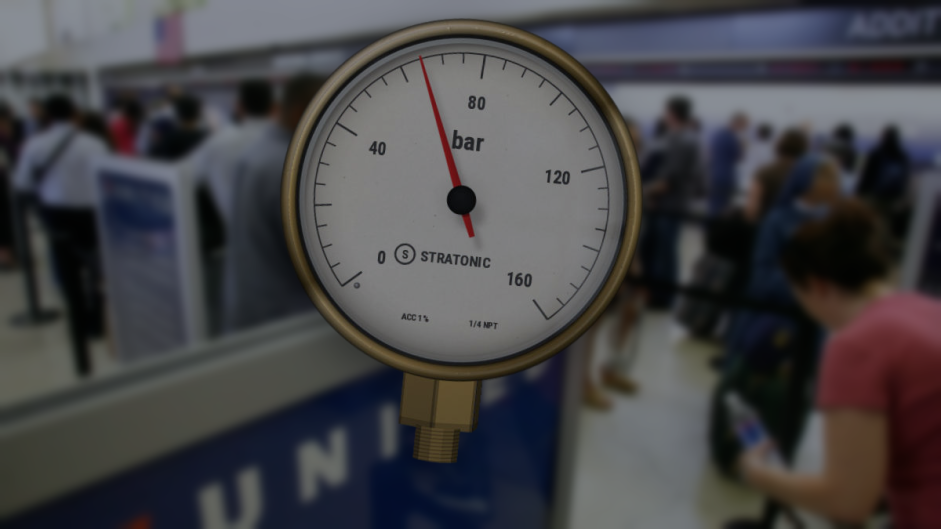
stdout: {"value": 65, "unit": "bar"}
